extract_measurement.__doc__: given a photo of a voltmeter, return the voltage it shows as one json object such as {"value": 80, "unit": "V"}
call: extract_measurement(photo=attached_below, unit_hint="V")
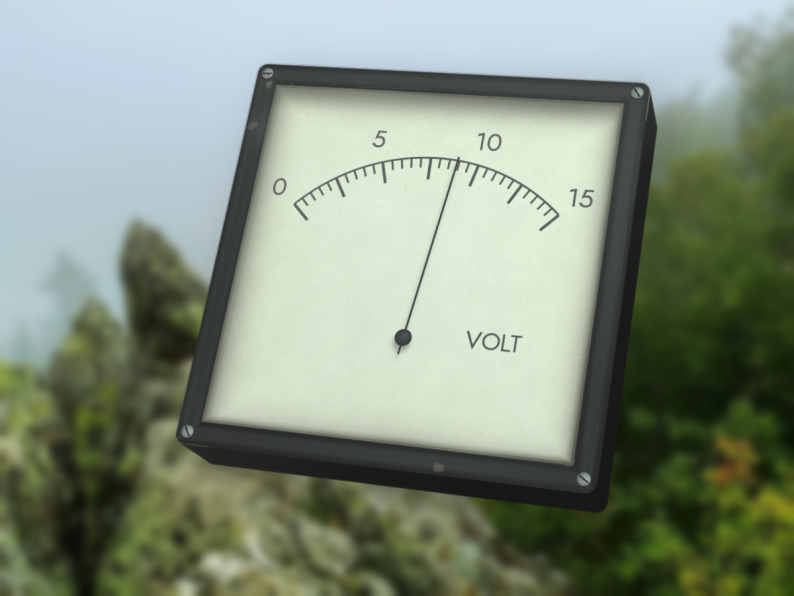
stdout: {"value": 9, "unit": "V"}
